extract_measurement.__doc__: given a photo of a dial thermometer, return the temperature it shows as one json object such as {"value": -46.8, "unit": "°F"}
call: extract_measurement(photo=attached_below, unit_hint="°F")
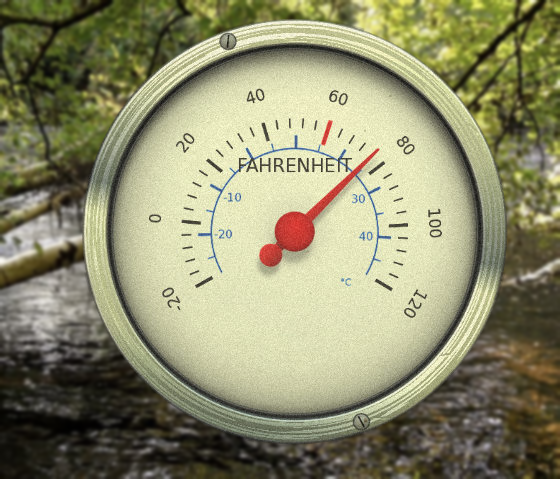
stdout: {"value": 76, "unit": "°F"}
